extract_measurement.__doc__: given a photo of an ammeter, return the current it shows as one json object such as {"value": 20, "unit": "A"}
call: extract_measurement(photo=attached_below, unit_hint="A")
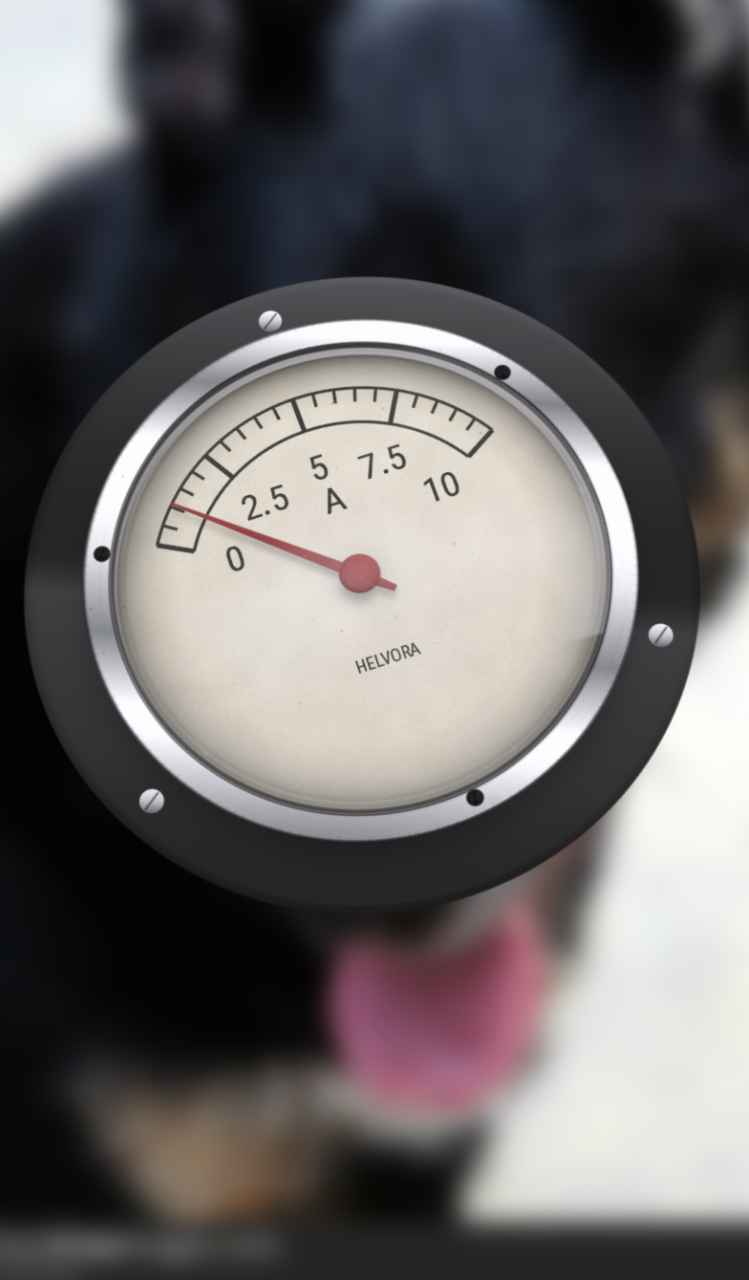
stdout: {"value": 1, "unit": "A"}
